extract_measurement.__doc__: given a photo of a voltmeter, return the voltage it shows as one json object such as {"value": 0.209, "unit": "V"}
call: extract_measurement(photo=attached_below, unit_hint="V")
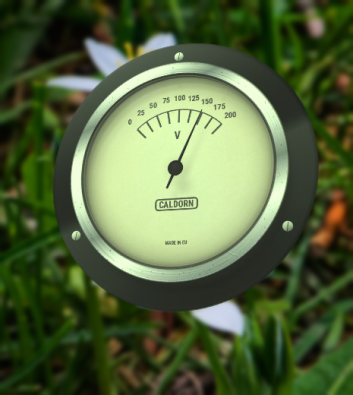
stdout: {"value": 150, "unit": "V"}
